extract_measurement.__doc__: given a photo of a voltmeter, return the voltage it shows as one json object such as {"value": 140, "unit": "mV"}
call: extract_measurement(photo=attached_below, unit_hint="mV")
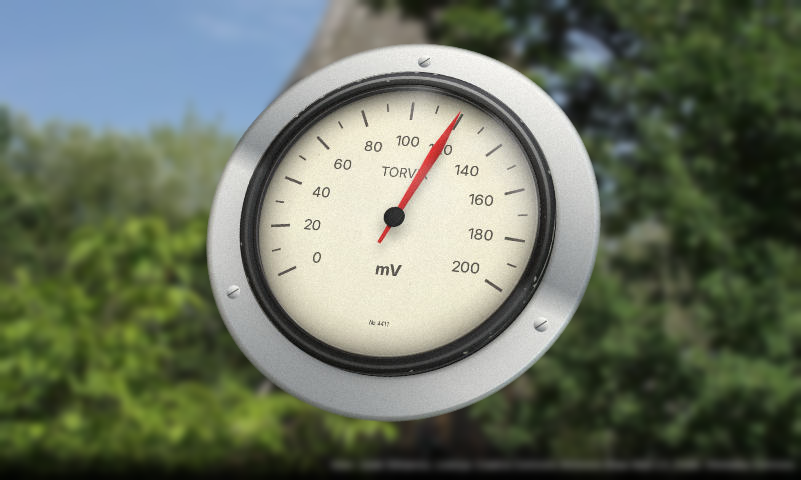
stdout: {"value": 120, "unit": "mV"}
